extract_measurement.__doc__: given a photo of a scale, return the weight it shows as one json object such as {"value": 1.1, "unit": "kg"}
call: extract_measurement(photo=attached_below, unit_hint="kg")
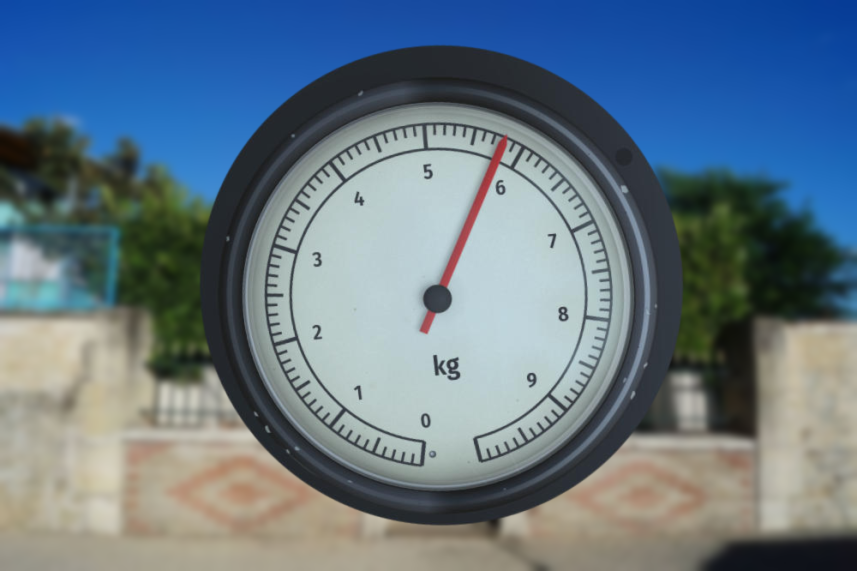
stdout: {"value": 5.8, "unit": "kg"}
